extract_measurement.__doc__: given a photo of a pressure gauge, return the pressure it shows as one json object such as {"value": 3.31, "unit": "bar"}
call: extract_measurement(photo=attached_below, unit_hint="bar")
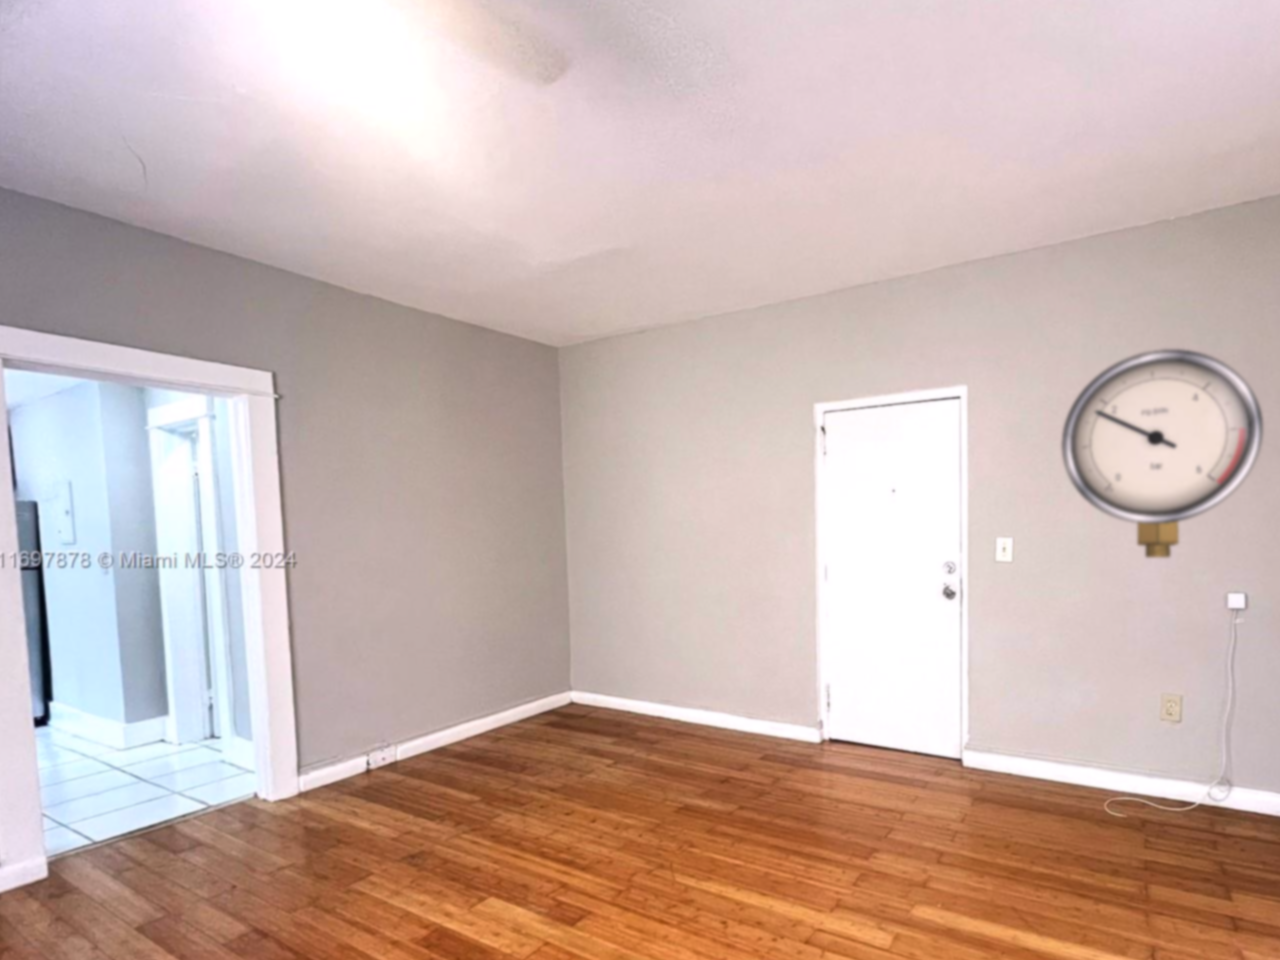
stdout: {"value": 1.75, "unit": "bar"}
